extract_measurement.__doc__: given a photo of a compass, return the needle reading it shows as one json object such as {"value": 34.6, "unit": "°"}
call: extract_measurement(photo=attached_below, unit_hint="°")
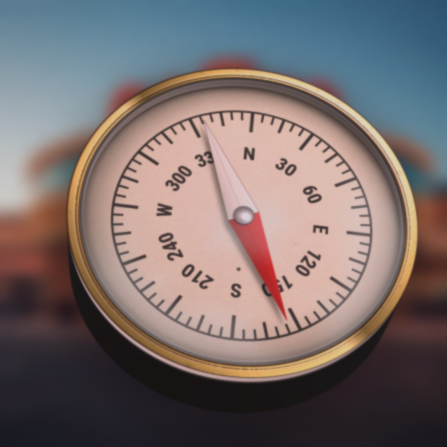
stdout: {"value": 155, "unit": "°"}
